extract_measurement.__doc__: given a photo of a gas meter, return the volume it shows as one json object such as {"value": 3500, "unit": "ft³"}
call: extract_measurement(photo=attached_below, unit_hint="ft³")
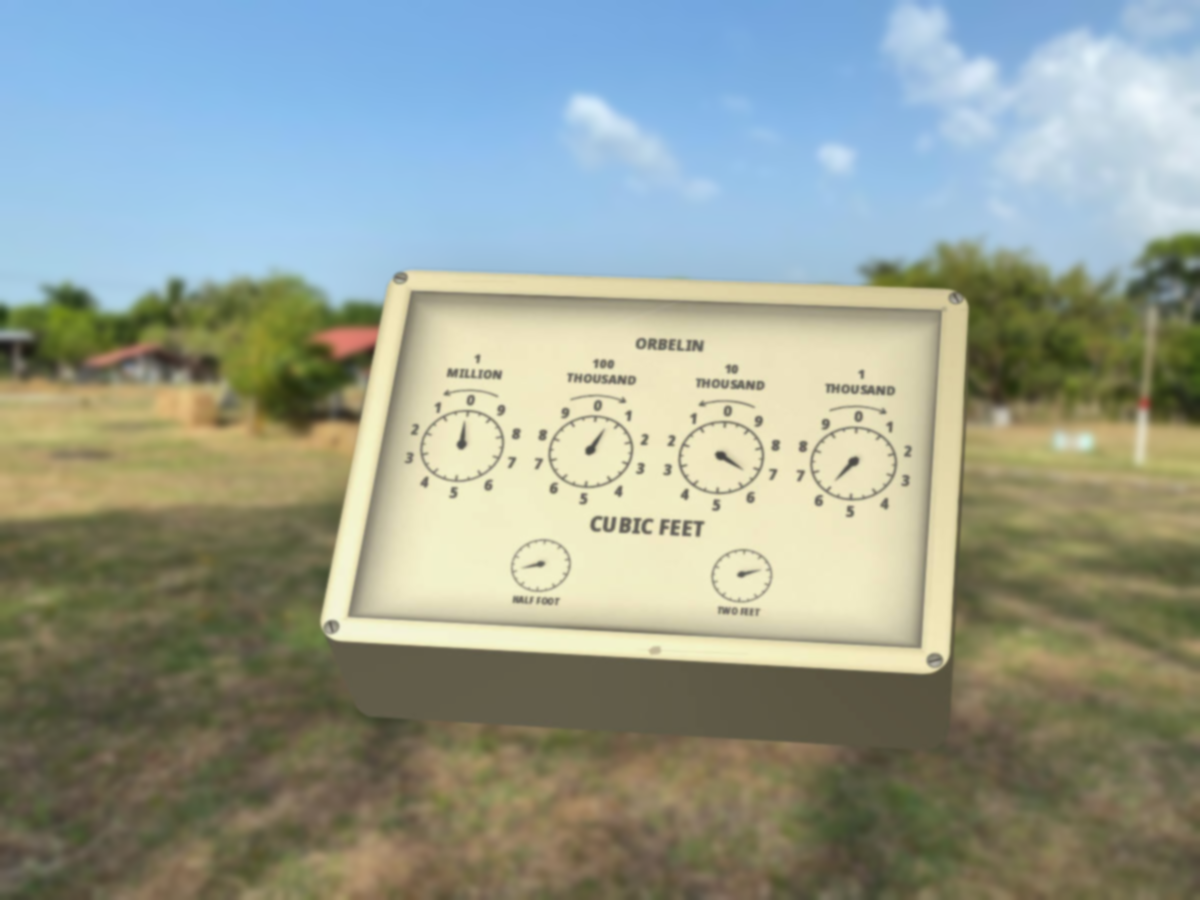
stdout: {"value": 6600, "unit": "ft³"}
